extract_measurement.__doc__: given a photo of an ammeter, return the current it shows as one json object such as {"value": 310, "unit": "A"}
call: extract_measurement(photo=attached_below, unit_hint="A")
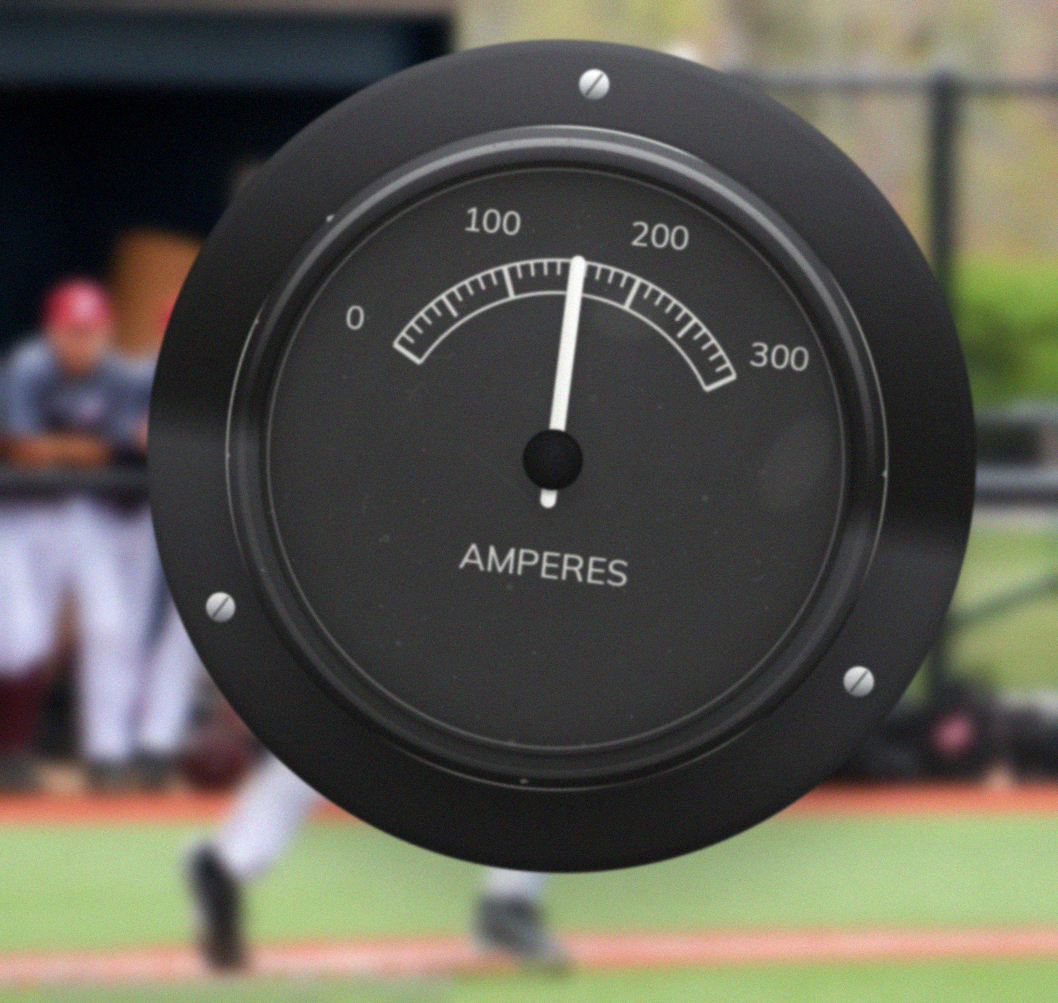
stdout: {"value": 155, "unit": "A"}
